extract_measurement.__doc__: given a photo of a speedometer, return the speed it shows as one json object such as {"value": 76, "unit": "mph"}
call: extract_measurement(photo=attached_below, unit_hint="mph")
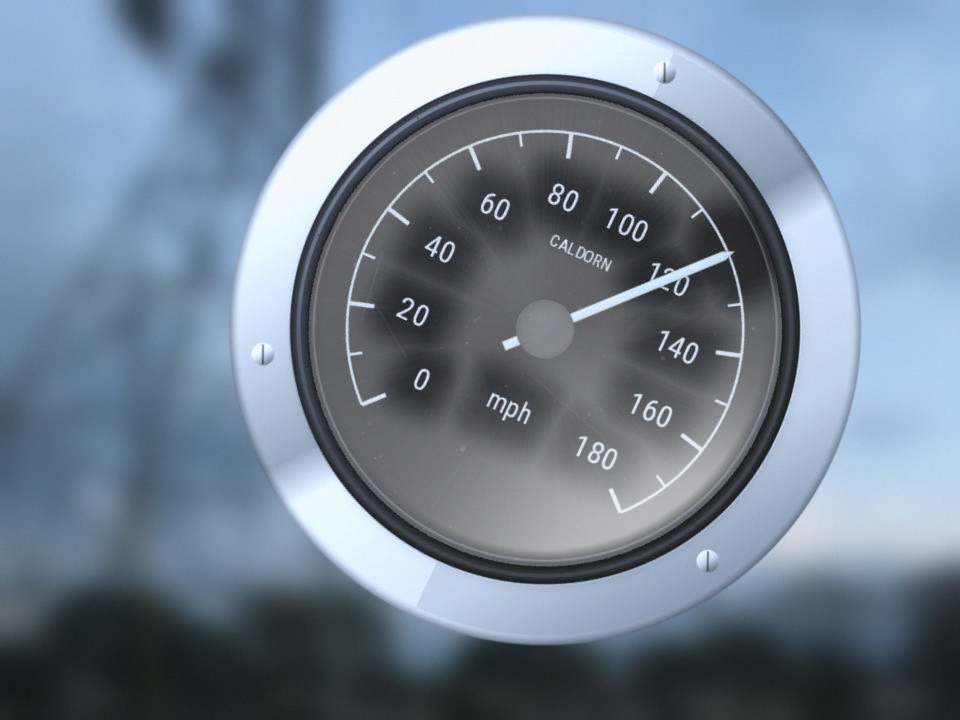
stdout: {"value": 120, "unit": "mph"}
